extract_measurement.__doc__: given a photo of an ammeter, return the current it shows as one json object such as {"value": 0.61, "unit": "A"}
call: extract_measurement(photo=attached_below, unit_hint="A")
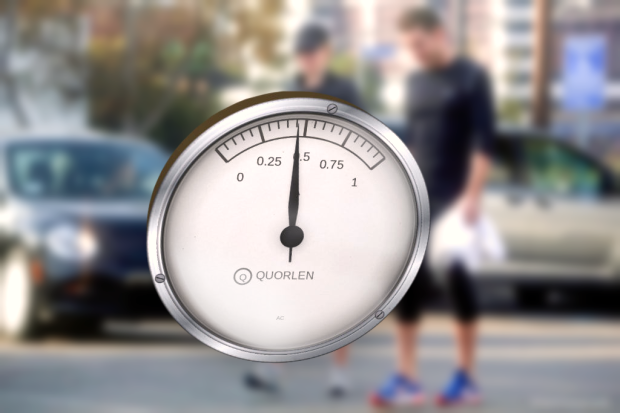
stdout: {"value": 0.45, "unit": "A"}
